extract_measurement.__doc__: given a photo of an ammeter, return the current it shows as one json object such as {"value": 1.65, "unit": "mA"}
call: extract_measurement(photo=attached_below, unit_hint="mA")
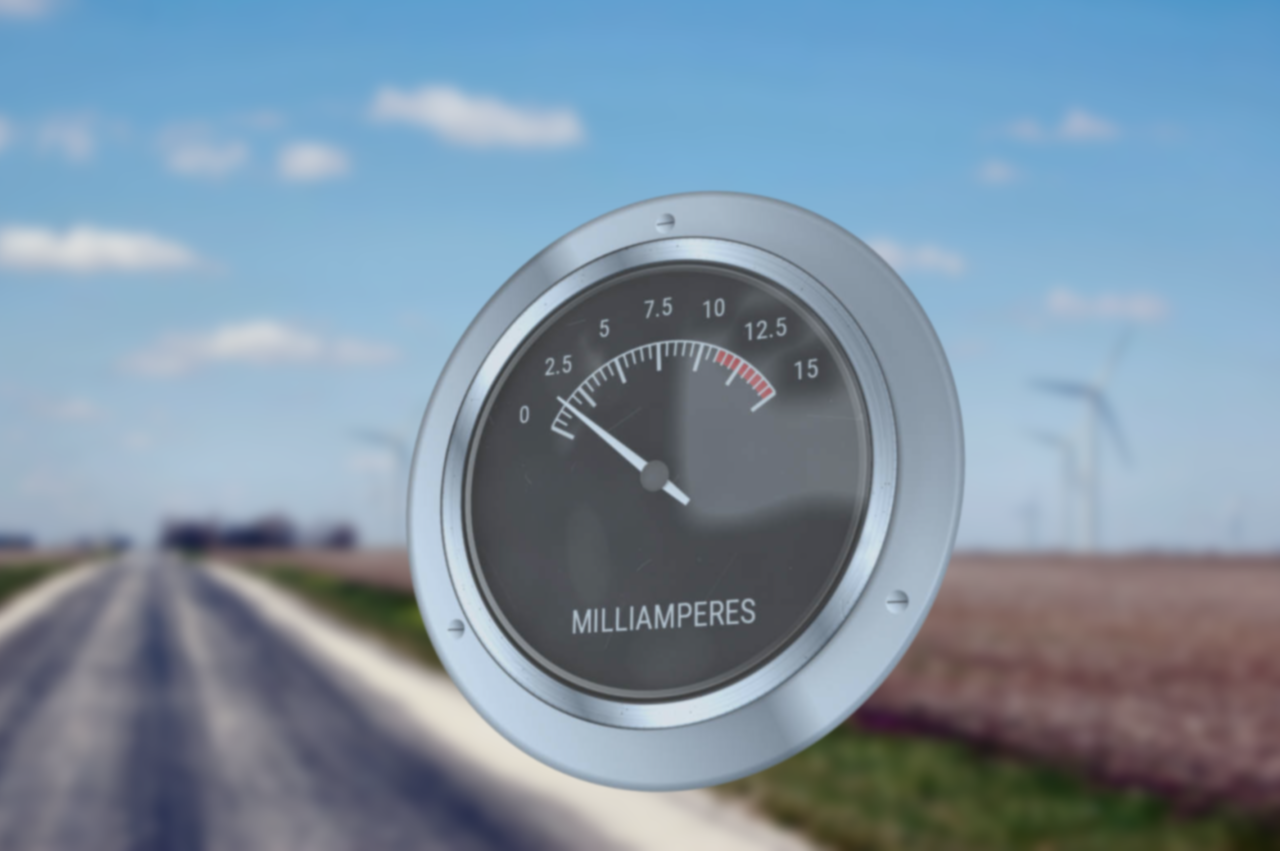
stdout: {"value": 1.5, "unit": "mA"}
